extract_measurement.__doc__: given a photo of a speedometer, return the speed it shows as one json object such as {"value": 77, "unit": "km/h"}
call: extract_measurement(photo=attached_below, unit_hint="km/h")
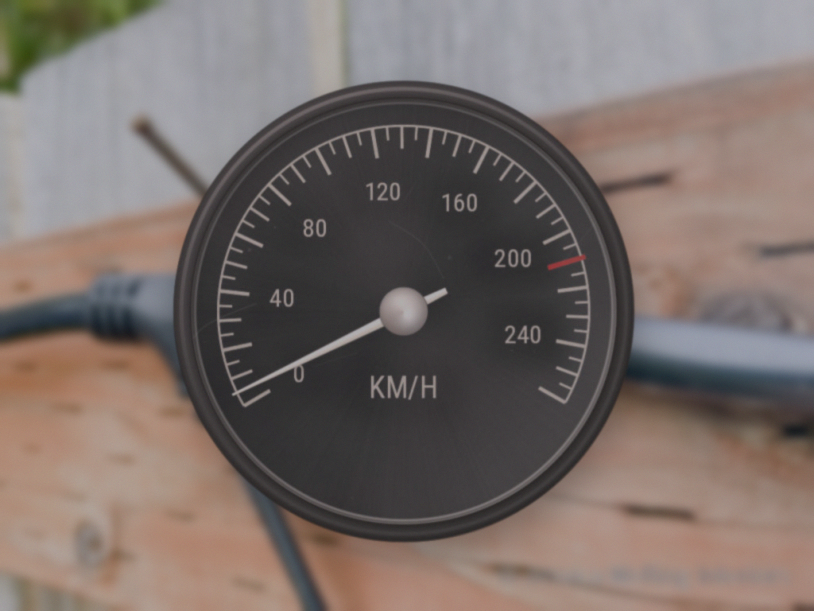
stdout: {"value": 5, "unit": "km/h"}
